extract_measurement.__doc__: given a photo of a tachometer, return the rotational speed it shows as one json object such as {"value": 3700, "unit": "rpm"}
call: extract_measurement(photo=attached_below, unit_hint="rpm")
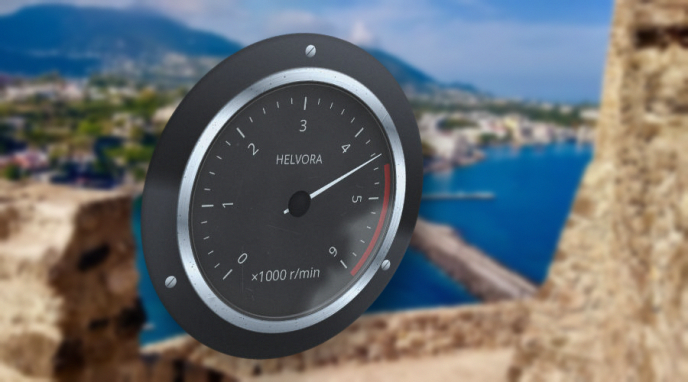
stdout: {"value": 4400, "unit": "rpm"}
